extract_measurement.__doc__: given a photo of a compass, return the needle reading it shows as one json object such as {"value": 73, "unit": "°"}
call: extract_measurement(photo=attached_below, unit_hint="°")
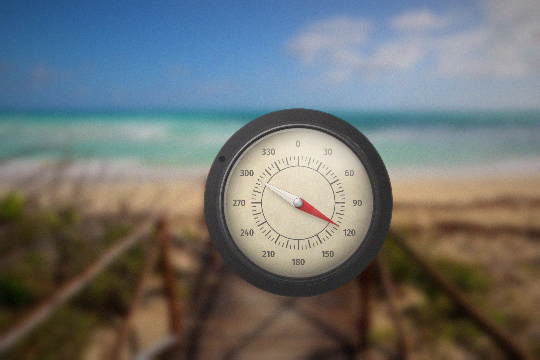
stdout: {"value": 120, "unit": "°"}
